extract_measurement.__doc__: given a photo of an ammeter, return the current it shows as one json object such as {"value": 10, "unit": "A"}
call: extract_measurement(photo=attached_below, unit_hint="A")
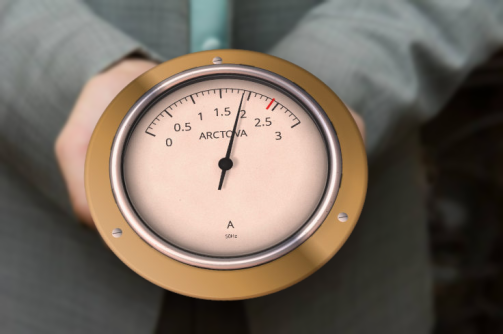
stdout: {"value": 1.9, "unit": "A"}
